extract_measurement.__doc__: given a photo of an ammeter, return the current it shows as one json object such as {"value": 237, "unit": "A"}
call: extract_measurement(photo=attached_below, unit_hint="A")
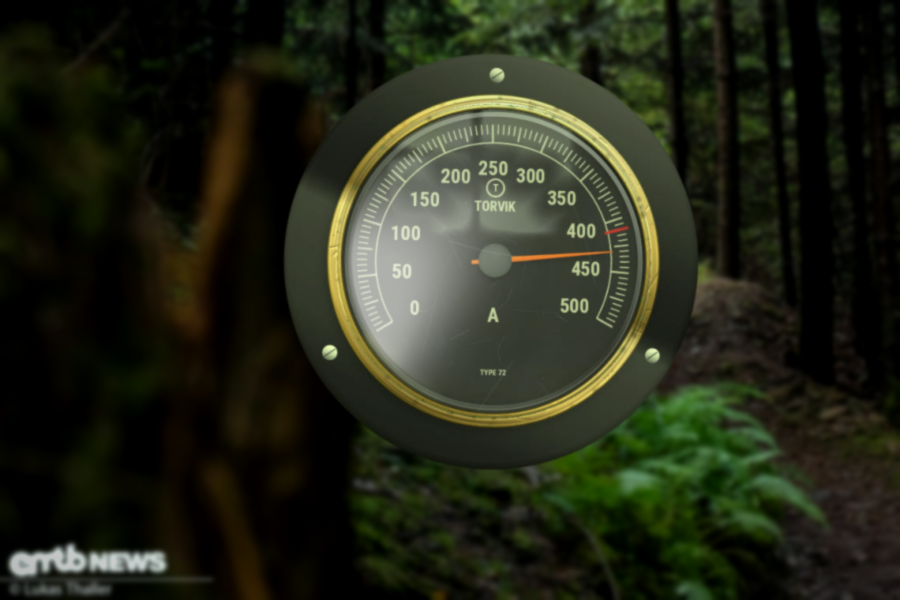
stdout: {"value": 430, "unit": "A"}
